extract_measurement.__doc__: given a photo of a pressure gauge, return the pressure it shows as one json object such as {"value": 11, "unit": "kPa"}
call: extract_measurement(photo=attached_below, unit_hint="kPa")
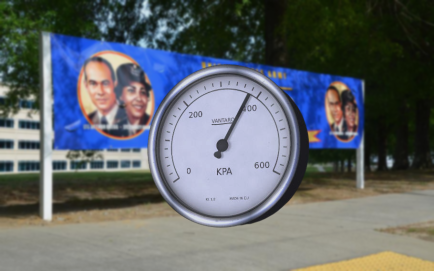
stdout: {"value": 380, "unit": "kPa"}
